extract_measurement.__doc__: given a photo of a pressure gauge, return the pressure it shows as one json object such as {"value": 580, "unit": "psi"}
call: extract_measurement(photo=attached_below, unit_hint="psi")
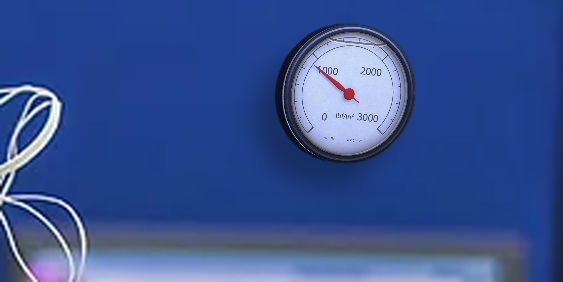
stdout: {"value": 900, "unit": "psi"}
